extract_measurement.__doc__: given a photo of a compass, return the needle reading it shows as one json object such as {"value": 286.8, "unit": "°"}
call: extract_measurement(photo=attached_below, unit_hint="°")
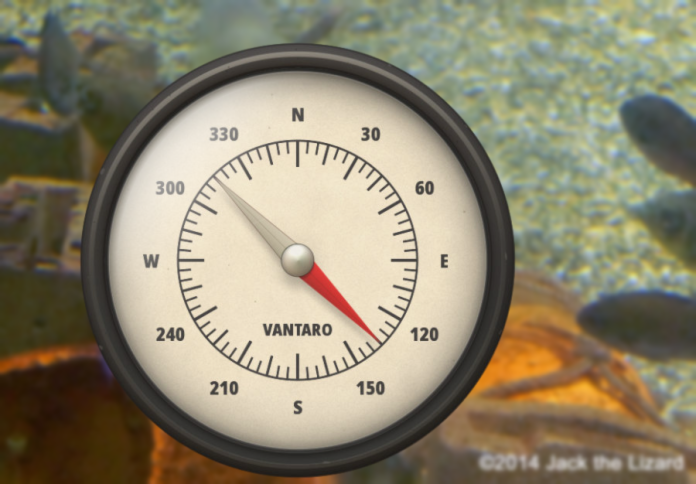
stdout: {"value": 135, "unit": "°"}
